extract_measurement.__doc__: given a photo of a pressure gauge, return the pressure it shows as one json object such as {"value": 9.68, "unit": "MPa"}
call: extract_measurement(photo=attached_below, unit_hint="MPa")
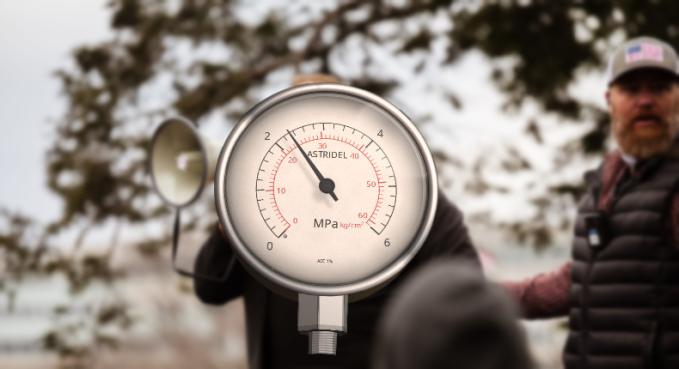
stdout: {"value": 2.3, "unit": "MPa"}
